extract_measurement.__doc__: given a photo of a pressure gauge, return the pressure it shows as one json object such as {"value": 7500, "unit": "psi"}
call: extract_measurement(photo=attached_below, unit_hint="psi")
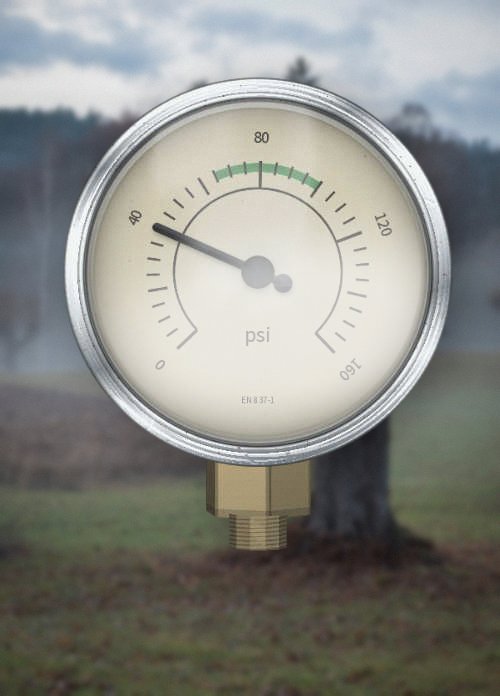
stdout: {"value": 40, "unit": "psi"}
